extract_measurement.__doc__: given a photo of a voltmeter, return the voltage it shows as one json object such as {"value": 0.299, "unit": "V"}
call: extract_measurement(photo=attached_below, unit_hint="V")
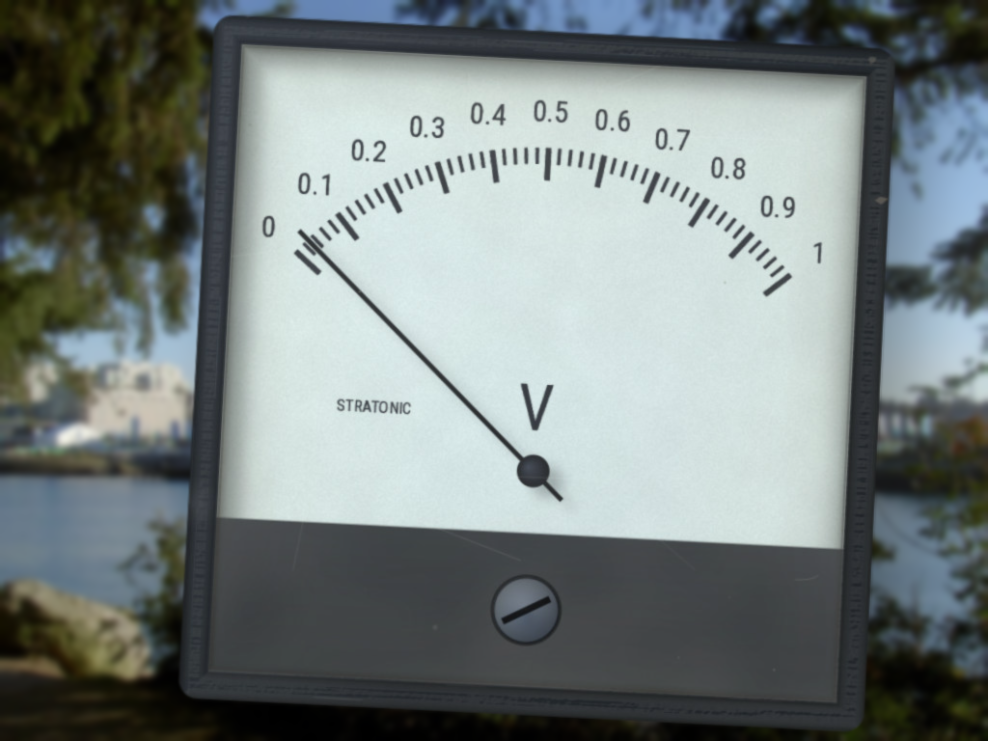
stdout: {"value": 0.03, "unit": "V"}
